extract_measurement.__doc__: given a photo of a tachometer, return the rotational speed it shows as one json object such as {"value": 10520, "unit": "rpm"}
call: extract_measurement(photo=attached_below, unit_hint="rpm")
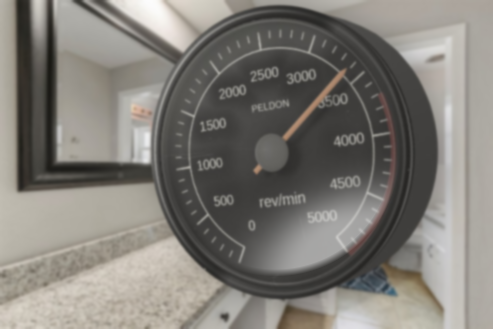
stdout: {"value": 3400, "unit": "rpm"}
